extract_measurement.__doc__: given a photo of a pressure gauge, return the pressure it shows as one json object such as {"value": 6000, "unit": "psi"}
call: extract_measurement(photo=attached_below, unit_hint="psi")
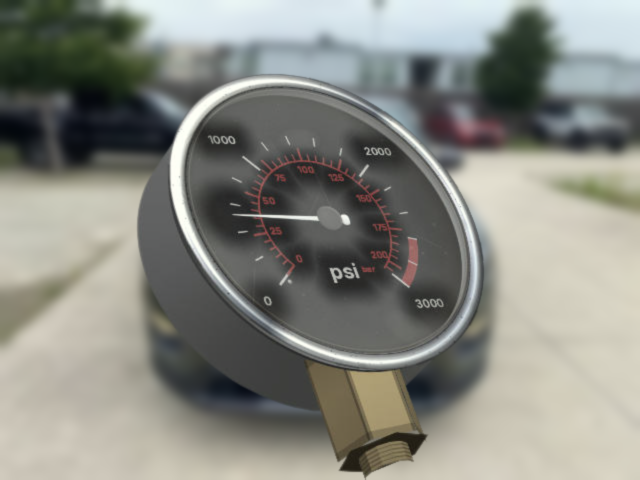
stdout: {"value": 500, "unit": "psi"}
